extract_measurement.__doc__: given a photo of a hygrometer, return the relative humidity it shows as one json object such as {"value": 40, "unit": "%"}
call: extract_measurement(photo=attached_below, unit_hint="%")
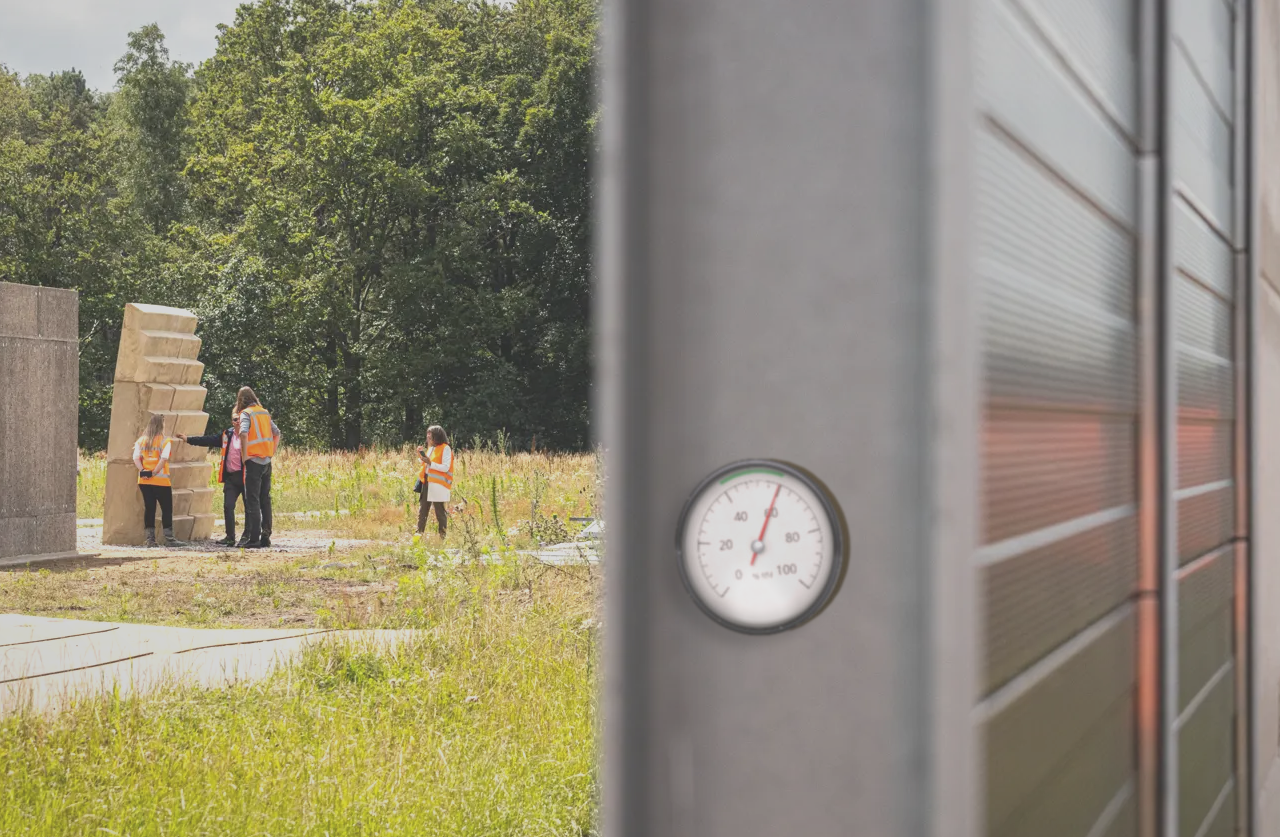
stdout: {"value": 60, "unit": "%"}
